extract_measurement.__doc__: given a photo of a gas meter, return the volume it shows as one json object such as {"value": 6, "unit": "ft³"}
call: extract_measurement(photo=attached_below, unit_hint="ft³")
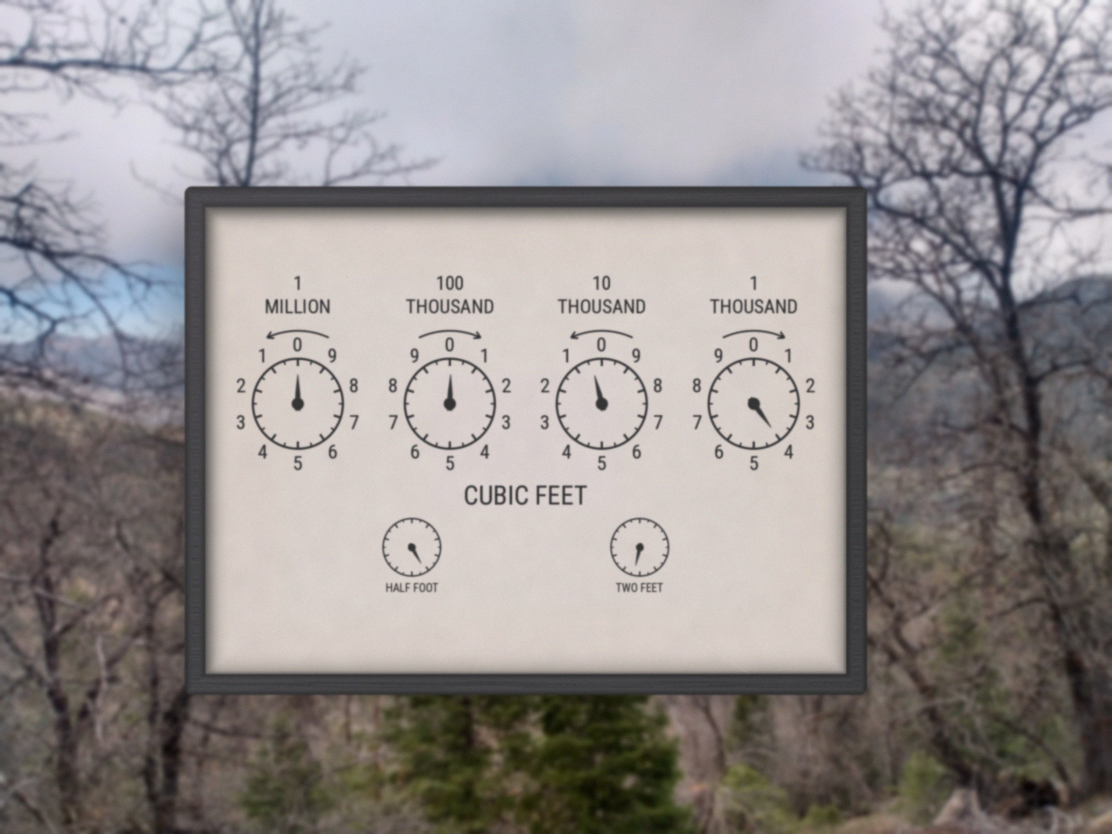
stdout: {"value": 400, "unit": "ft³"}
